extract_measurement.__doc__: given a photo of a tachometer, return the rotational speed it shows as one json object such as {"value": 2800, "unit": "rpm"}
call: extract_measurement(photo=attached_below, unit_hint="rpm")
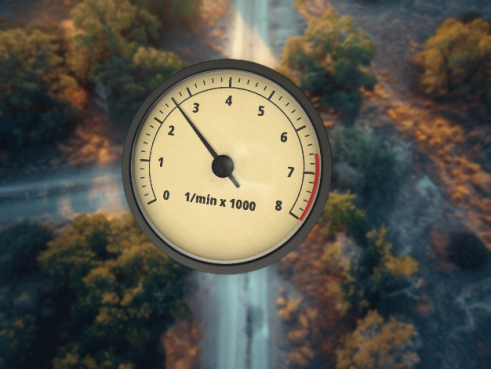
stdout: {"value": 2600, "unit": "rpm"}
